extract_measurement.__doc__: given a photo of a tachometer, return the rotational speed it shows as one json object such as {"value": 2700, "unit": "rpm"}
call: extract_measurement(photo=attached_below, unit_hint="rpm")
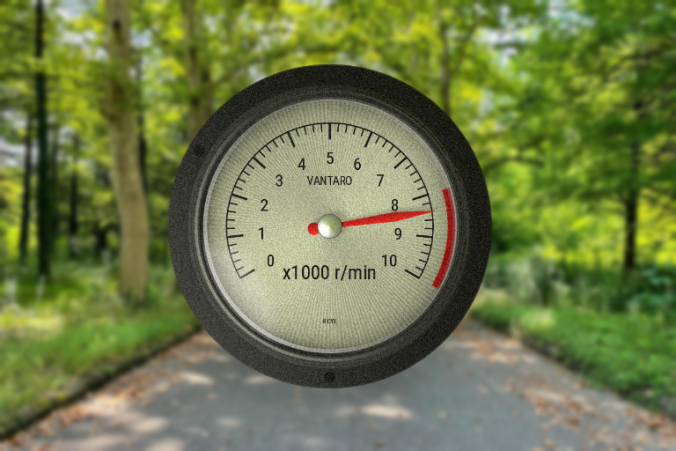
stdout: {"value": 8400, "unit": "rpm"}
